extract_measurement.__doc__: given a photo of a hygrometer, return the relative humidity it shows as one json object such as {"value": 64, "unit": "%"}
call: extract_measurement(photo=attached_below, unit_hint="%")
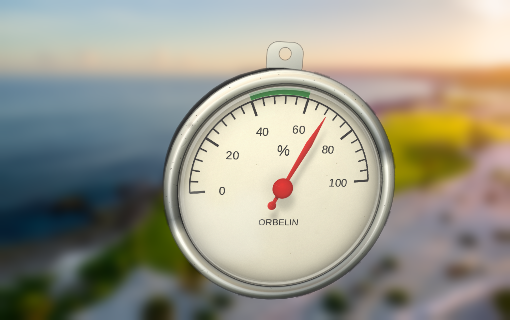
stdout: {"value": 68, "unit": "%"}
